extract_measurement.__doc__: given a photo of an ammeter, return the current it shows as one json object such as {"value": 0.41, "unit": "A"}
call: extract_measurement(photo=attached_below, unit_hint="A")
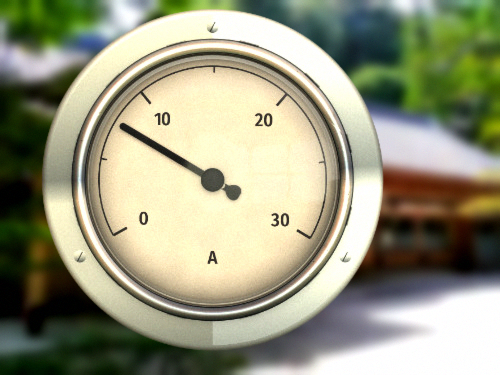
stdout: {"value": 7.5, "unit": "A"}
